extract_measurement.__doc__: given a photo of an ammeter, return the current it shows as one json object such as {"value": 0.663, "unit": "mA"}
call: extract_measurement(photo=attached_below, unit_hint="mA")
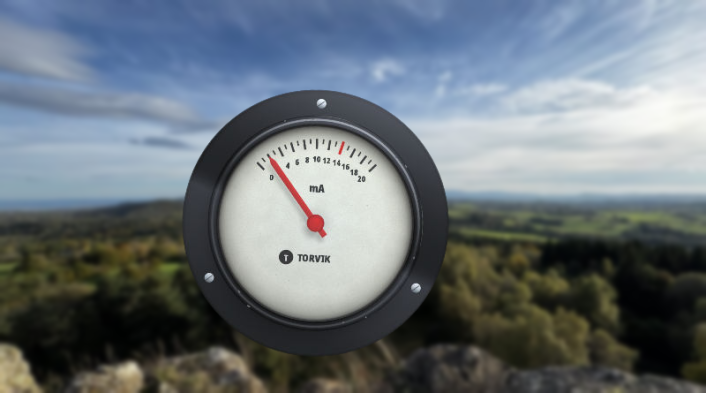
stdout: {"value": 2, "unit": "mA"}
